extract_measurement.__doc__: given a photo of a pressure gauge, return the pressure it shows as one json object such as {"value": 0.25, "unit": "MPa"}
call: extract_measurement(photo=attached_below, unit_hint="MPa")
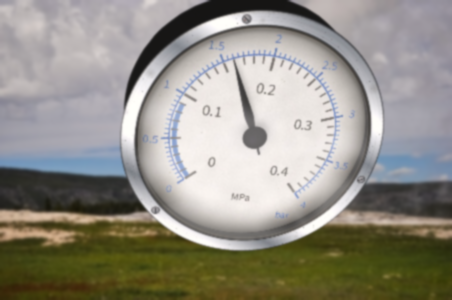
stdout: {"value": 0.16, "unit": "MPa"}
